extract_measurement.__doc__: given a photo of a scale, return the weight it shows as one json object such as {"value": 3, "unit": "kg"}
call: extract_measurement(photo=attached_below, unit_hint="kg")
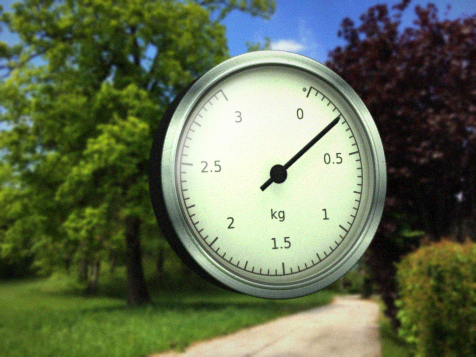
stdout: {"value": 0.25, "unit": "kg"}
